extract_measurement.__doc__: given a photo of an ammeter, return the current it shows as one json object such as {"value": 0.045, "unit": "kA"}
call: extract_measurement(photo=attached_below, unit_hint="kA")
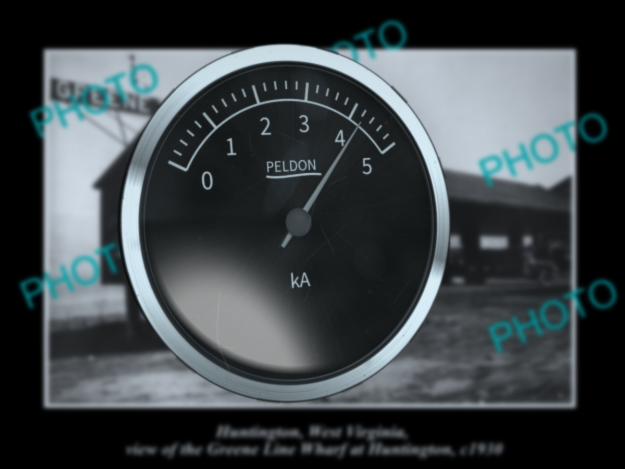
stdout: {"value": 4.2, "unit": "kA"}
